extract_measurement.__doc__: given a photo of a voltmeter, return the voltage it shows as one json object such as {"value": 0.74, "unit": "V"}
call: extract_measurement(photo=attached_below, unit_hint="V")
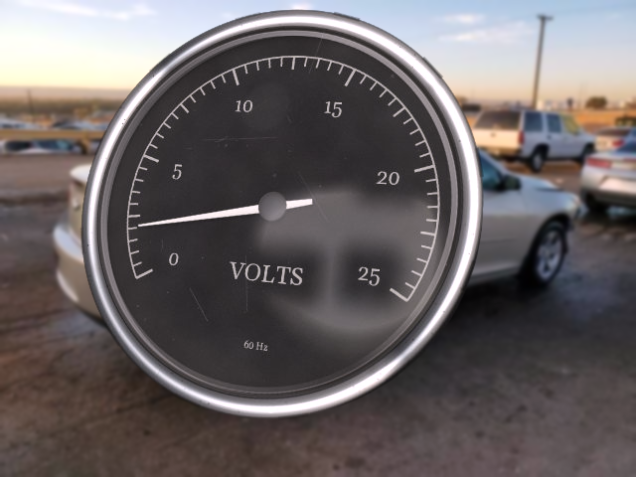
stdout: {"value": 2, "unit": "V"}
